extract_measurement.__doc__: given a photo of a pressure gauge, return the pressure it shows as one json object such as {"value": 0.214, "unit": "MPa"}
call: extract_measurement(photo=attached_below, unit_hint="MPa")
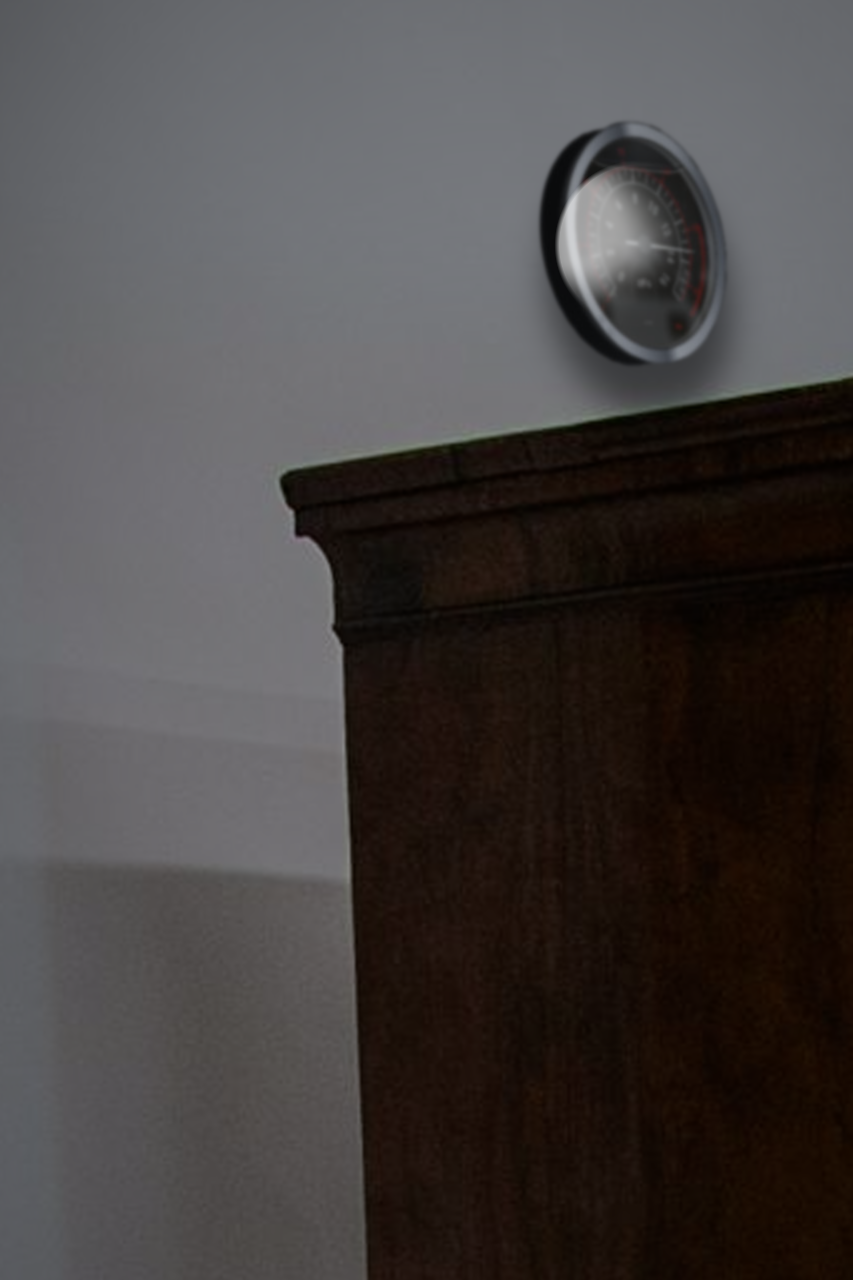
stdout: {"value": 13.5, "unit": "MPa"}
